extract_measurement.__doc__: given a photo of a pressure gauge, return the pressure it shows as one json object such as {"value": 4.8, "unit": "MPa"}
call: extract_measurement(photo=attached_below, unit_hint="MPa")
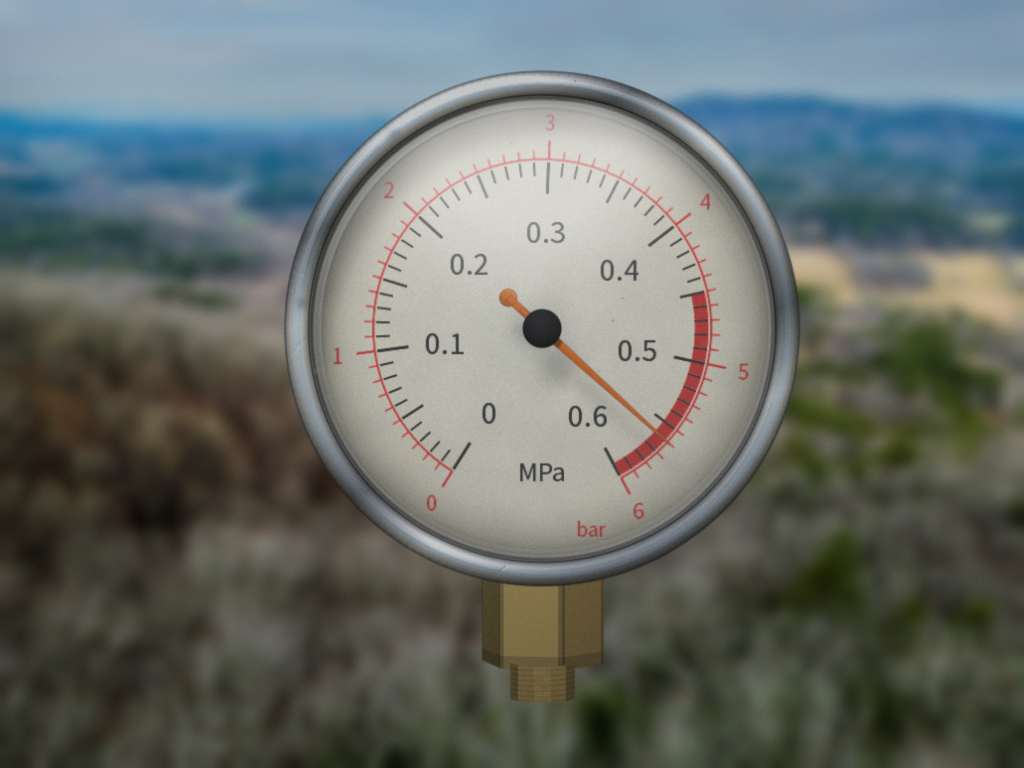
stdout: {"value": 0.56, "unit": "MPa"}
